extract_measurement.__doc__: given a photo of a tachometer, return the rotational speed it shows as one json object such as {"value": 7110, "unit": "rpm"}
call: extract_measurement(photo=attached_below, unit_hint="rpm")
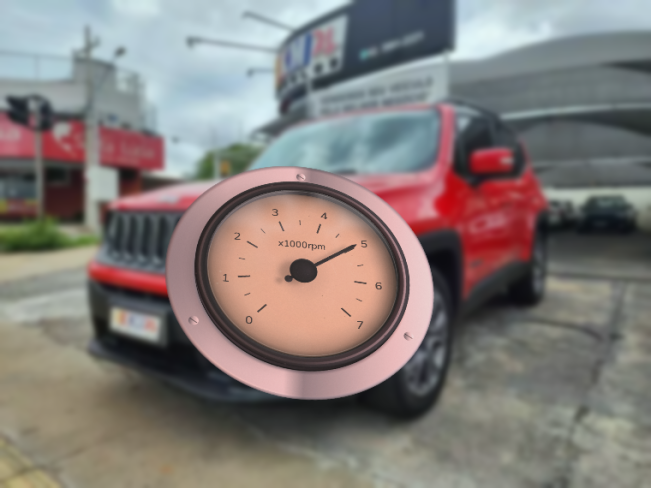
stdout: {"value": 5000, "unit": "rpm"}
